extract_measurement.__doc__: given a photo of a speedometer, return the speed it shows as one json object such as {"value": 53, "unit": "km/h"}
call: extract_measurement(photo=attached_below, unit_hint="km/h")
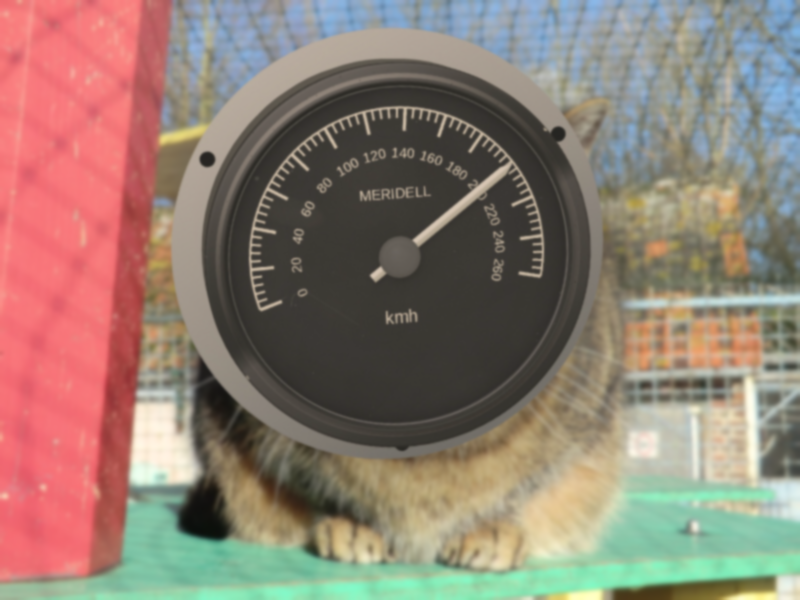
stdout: {"value": 200, "unit": "km/h"}
